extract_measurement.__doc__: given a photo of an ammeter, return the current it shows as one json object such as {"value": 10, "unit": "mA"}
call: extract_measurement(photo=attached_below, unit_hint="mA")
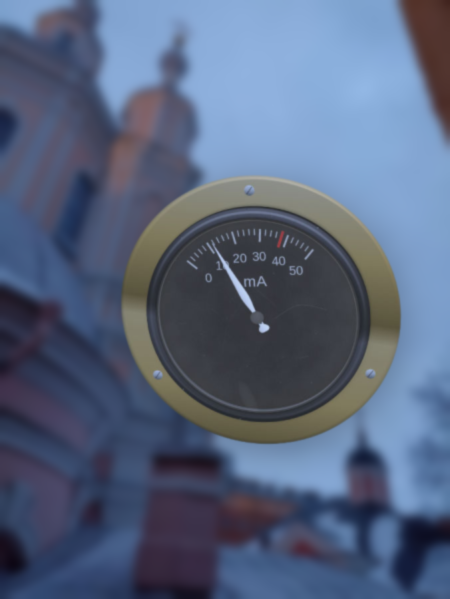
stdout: {"value": 12, "unit": "mA"}
